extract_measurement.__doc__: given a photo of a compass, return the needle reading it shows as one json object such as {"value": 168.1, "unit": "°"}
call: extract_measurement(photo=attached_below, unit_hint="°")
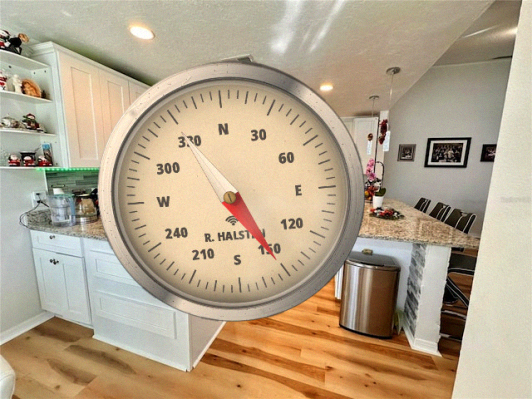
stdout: {"value": 150, "unit": "°"}
